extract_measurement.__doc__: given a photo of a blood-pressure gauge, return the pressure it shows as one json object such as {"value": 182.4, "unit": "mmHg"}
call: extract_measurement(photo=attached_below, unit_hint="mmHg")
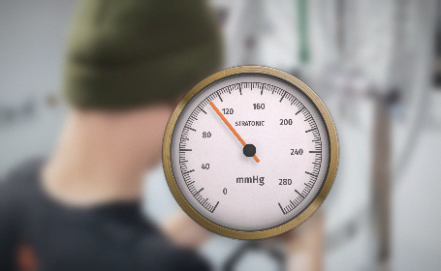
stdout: {"value": 110, "unit": "mmHg"}
